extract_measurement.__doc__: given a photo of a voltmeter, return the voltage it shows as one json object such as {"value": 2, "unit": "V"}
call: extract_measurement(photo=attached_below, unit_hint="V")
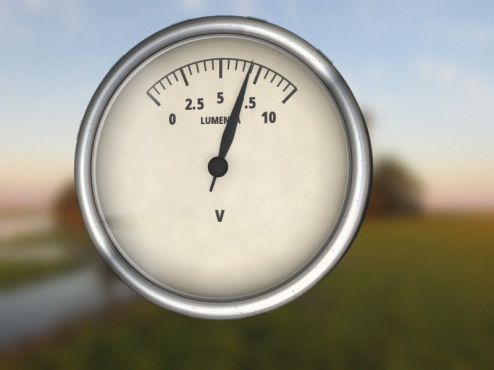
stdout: {"value": 7, "unit": "V"}
